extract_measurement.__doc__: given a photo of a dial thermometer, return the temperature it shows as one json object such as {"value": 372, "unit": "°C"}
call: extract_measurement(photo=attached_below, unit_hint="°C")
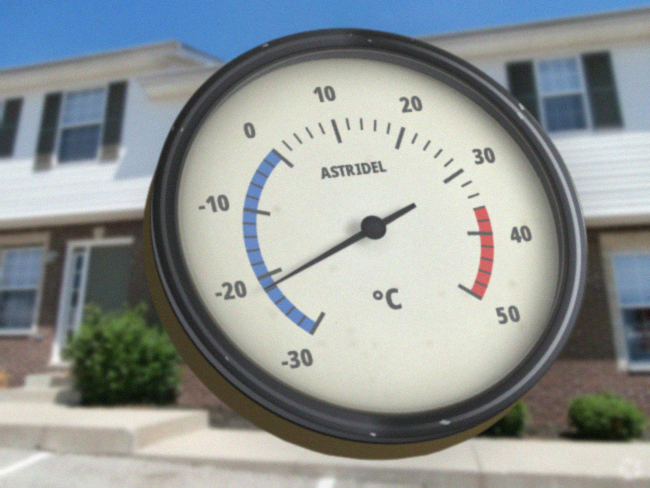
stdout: {"value": -22, "unit": "°C"}
